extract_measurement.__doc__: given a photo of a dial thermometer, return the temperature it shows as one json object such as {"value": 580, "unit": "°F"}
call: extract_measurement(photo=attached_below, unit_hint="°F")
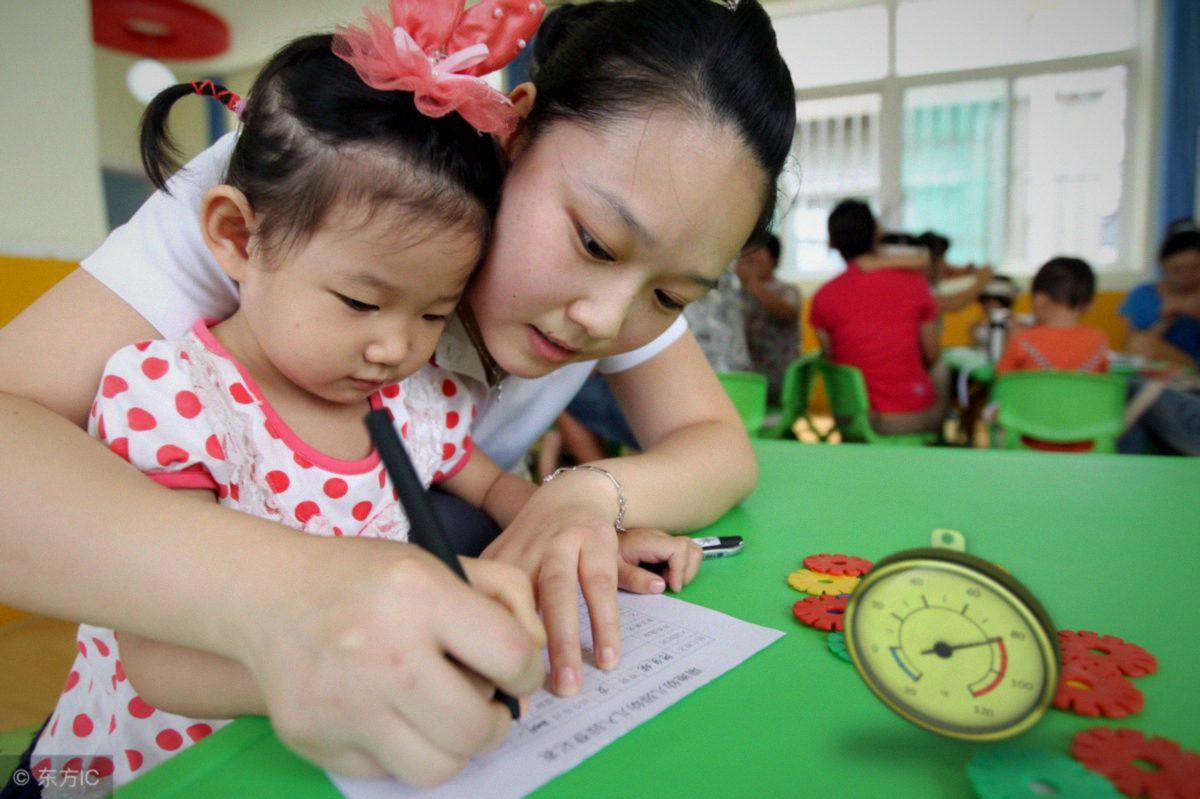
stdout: {"value": 80, "unit": "°F"}
